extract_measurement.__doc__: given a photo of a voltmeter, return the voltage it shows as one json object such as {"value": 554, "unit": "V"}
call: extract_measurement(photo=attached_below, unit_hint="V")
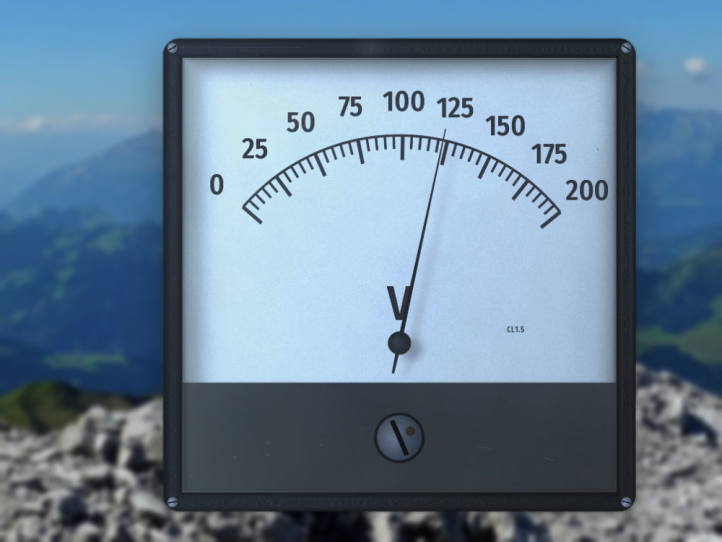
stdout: {"value": 122.5, "unit": "V"}
